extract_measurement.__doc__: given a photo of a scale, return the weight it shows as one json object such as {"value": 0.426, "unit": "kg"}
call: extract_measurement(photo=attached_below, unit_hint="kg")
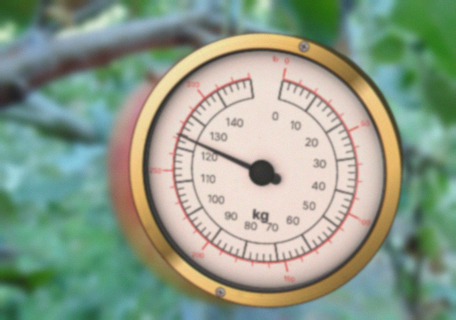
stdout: {"value": 124, "unit": "kg"}
